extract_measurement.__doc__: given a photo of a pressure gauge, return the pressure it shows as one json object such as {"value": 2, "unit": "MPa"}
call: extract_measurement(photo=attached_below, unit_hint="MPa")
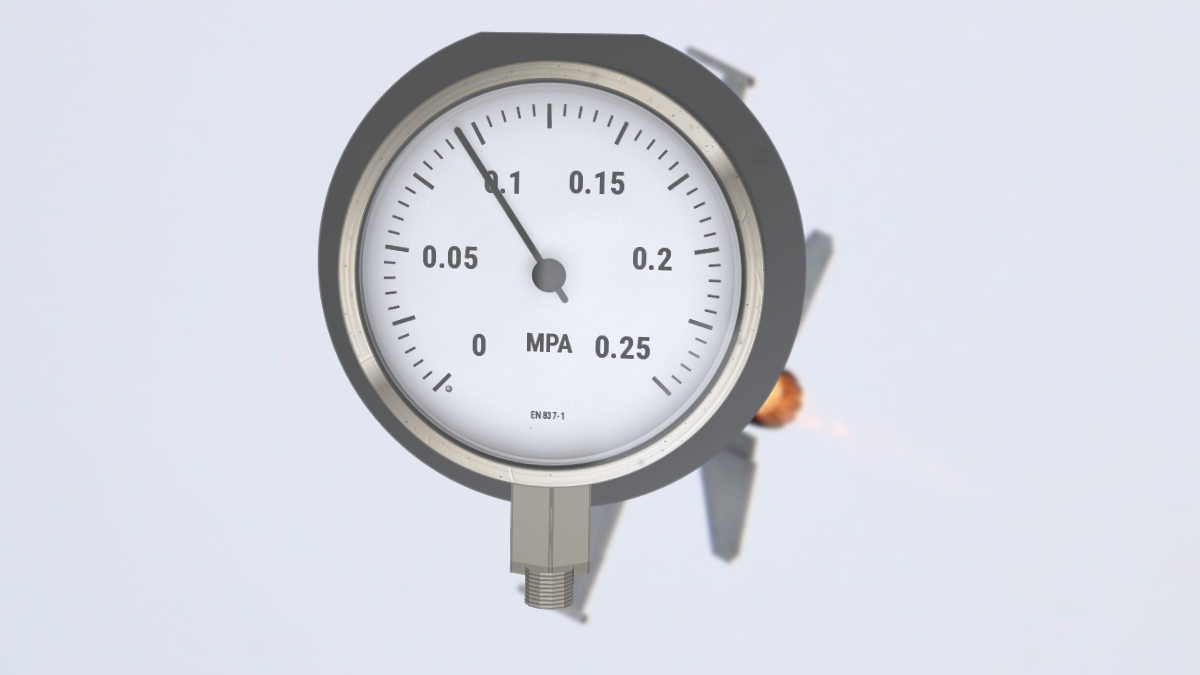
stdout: {"value": 0.095, "unit": "MPa"}
